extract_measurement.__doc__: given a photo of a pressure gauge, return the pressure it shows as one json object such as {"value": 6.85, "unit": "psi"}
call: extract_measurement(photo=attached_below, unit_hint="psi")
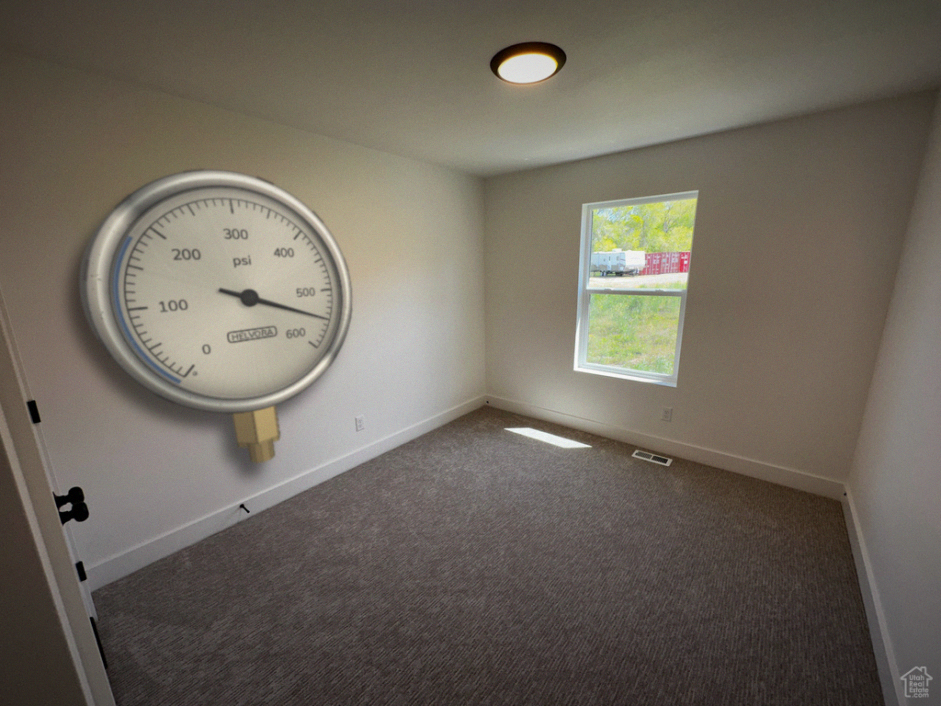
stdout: {"value": 550, "unit": "psi"}
